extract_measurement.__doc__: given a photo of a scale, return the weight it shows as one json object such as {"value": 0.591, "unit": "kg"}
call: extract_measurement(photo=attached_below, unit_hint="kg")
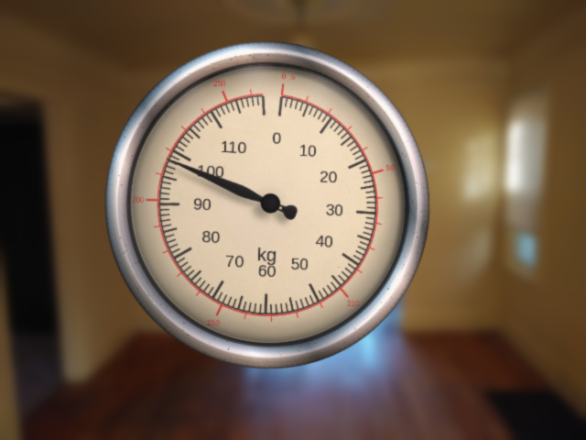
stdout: {"value": 98, "unit": "kg"}
